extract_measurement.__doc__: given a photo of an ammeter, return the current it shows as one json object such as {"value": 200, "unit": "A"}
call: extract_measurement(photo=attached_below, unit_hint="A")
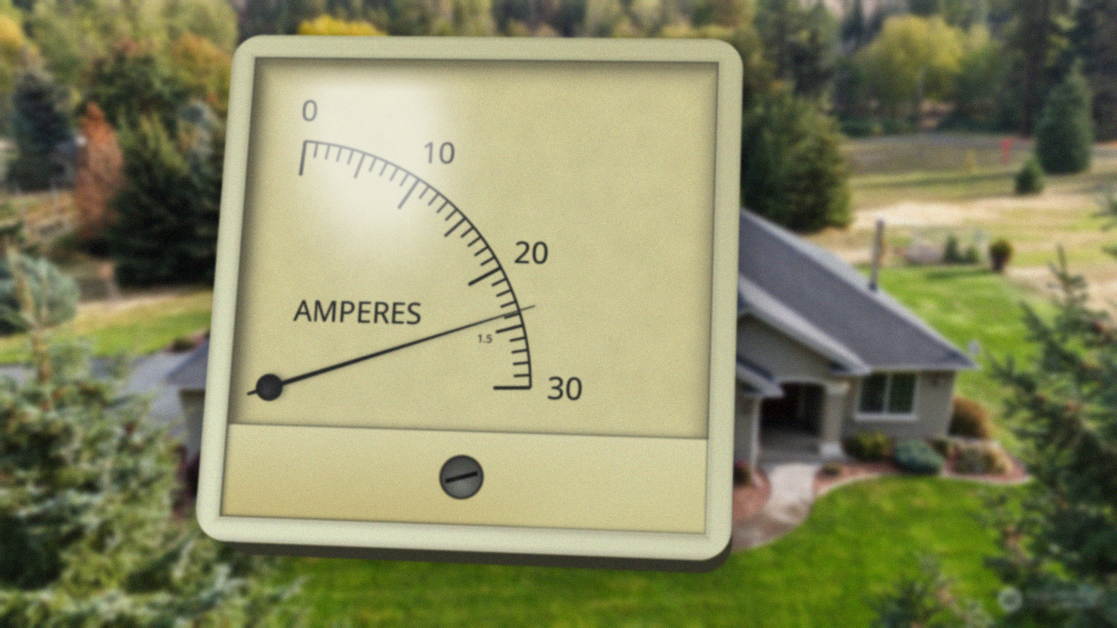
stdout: {"value": 24, "unit": "A"}
